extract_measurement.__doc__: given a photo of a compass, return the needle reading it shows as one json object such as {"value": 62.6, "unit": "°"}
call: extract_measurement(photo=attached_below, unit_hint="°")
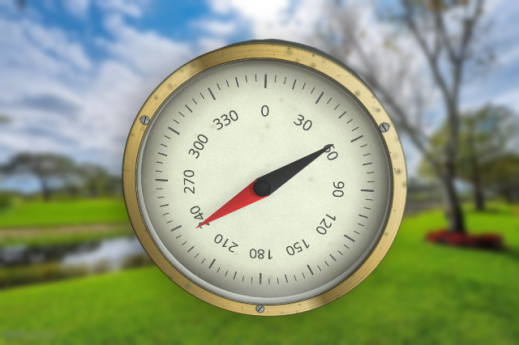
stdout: {"value": 235, "unit": "°"}
